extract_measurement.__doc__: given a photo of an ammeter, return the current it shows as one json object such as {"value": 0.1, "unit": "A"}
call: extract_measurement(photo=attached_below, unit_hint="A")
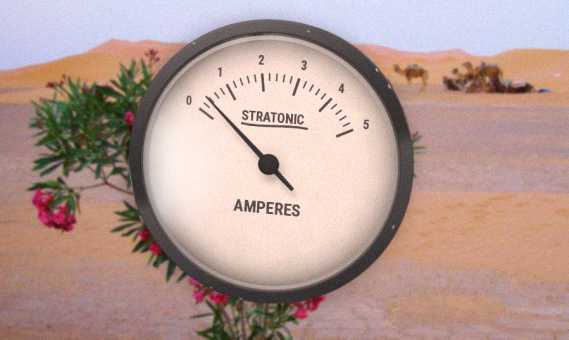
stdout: {"value": 0.4, "unit": "A"}
